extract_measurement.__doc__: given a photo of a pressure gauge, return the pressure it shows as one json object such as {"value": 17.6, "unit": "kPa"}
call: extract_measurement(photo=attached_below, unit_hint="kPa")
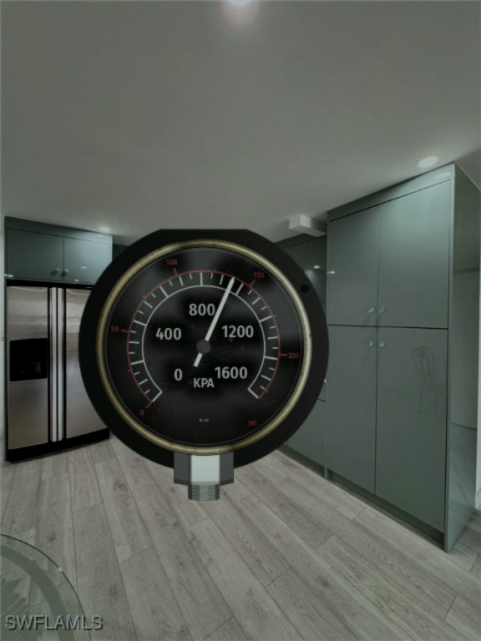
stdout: {"value": 950, "unit": "kPa"}
